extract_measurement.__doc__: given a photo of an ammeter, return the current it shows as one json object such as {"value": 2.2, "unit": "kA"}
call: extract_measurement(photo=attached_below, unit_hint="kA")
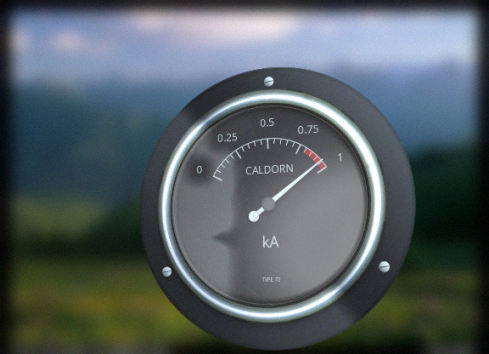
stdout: {"value": 0.95, "unit": "kA"}
